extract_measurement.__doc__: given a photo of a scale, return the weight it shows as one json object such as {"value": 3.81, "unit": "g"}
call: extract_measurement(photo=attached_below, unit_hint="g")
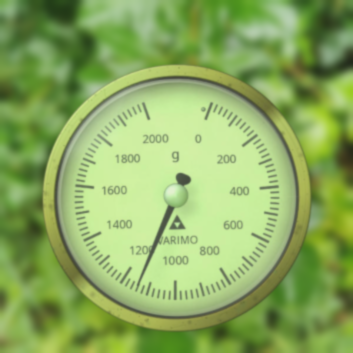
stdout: {"value": 1140, "unit": "g"}
